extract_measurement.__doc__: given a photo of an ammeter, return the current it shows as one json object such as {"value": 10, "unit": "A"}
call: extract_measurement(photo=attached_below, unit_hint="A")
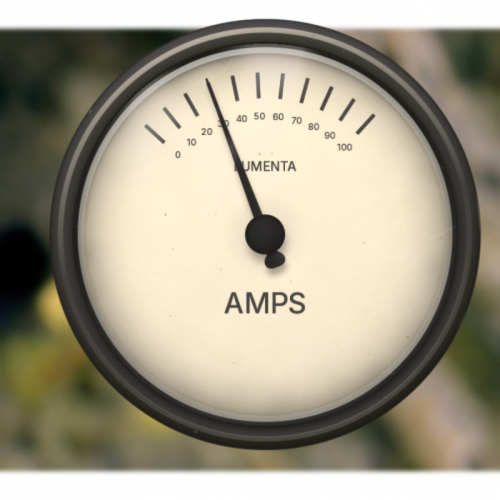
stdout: {"value": 30, "unit": "A"}
